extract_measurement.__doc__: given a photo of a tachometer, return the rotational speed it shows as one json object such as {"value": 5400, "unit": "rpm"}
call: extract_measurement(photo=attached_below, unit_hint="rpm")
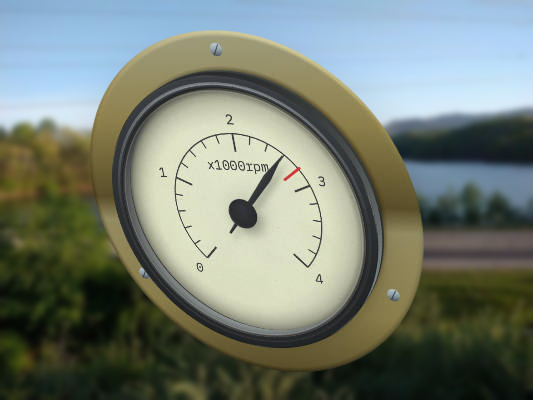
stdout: {"value": 2600, "unit": "rpm"}
